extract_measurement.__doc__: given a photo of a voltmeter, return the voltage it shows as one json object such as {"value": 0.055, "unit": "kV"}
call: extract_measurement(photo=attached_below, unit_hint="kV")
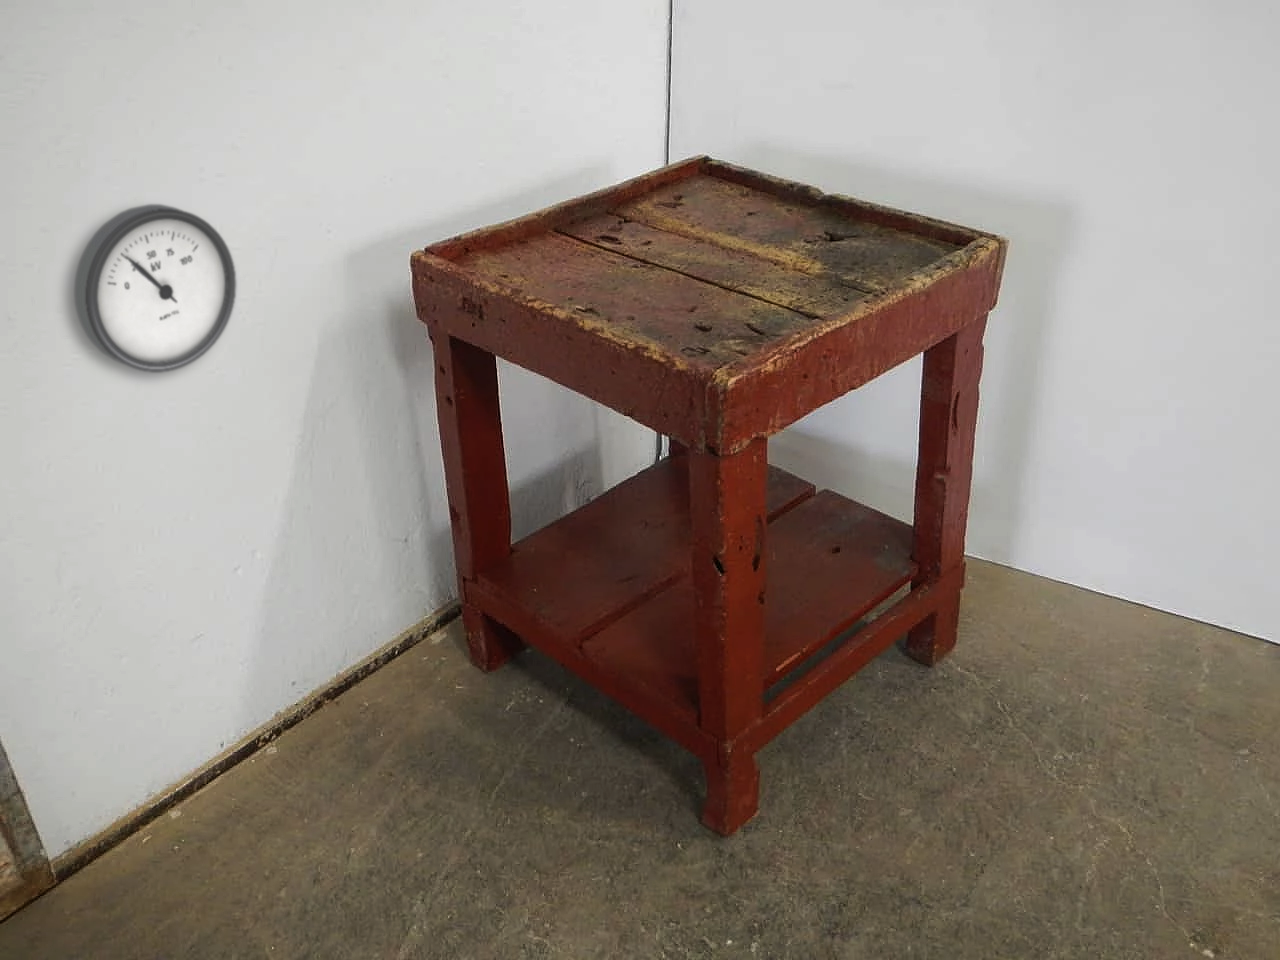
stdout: {"value": 25, "unit": "kV"}
